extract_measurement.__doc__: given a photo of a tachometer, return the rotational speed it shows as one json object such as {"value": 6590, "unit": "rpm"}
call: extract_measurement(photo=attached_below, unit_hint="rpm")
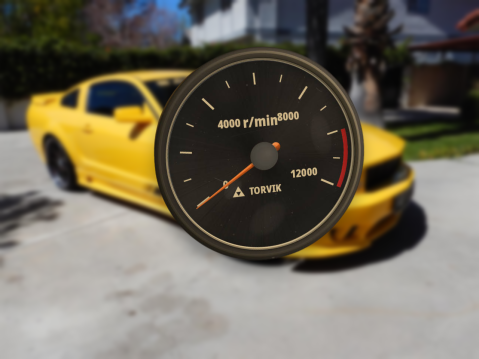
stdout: {"value": 0, "unit": "rpm"}
